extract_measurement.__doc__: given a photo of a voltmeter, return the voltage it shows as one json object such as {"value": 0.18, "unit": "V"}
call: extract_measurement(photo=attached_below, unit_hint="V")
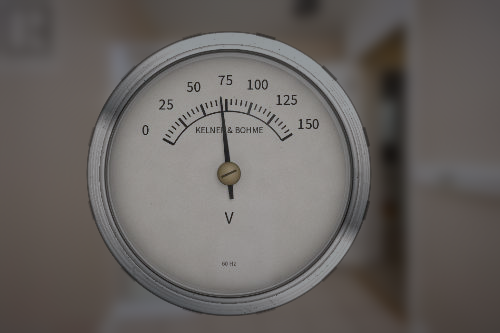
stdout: {"value": 70, "unit": "V"}
